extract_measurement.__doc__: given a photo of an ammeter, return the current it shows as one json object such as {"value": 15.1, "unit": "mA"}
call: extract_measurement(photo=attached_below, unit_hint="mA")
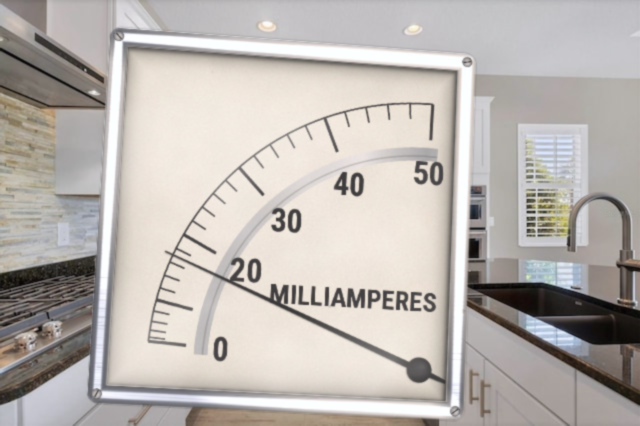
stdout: {"value": 17, "unit": "mA"}
